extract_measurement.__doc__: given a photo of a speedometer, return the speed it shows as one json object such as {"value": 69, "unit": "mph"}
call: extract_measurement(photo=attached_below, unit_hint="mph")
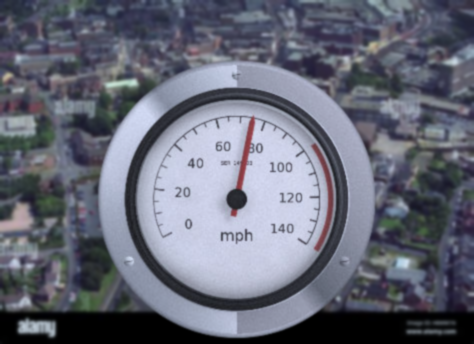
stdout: {"value": 75, "unit": "mph"}
